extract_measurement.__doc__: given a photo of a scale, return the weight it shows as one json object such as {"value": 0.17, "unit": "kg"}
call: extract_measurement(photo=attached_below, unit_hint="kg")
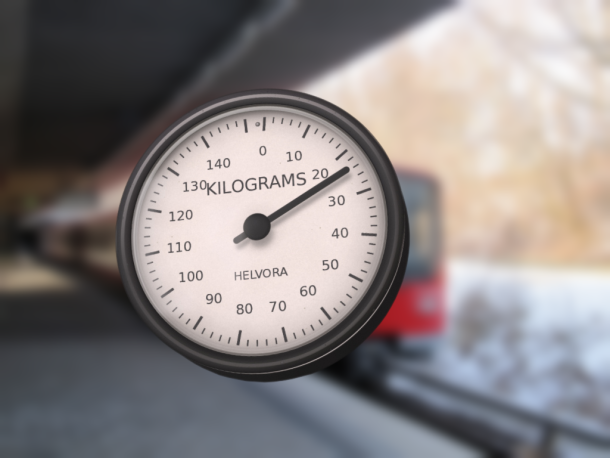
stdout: {"value": 24, "unit": "kg"}
